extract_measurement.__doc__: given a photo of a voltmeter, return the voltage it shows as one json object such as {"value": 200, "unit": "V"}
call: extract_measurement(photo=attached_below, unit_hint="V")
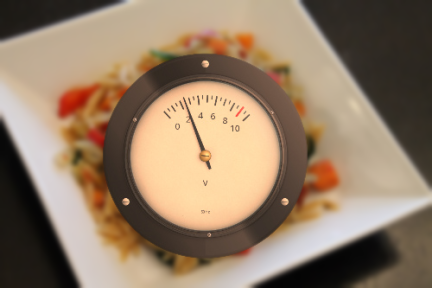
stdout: {"value": 2.5, "unit": "V"}
